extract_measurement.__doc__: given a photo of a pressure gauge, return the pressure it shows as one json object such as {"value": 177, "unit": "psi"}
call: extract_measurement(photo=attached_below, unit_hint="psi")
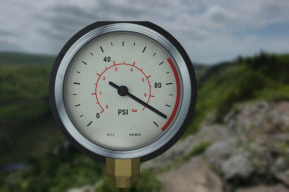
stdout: {"value": 95, "unit": "psi"}
